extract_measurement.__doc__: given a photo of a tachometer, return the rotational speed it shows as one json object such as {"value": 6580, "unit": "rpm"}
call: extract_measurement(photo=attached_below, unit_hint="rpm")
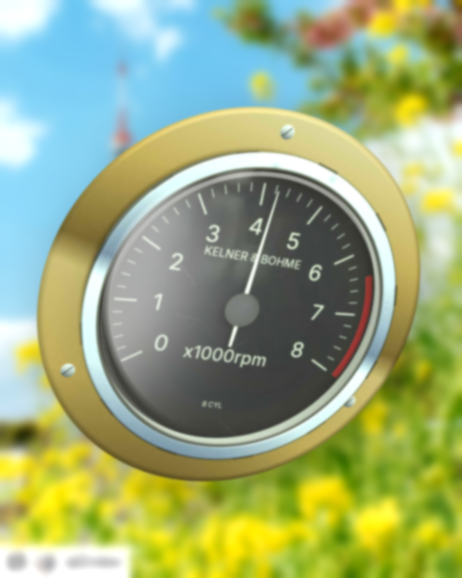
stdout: {"value": 4200, "unit": "rpm"}
